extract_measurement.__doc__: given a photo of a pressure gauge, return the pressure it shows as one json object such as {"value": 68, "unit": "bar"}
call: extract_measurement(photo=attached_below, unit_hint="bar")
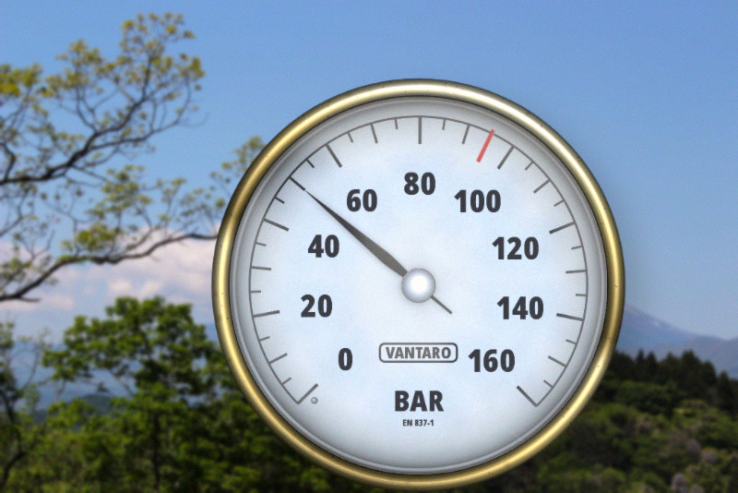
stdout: {"value": 50, "unit": "bar"}
